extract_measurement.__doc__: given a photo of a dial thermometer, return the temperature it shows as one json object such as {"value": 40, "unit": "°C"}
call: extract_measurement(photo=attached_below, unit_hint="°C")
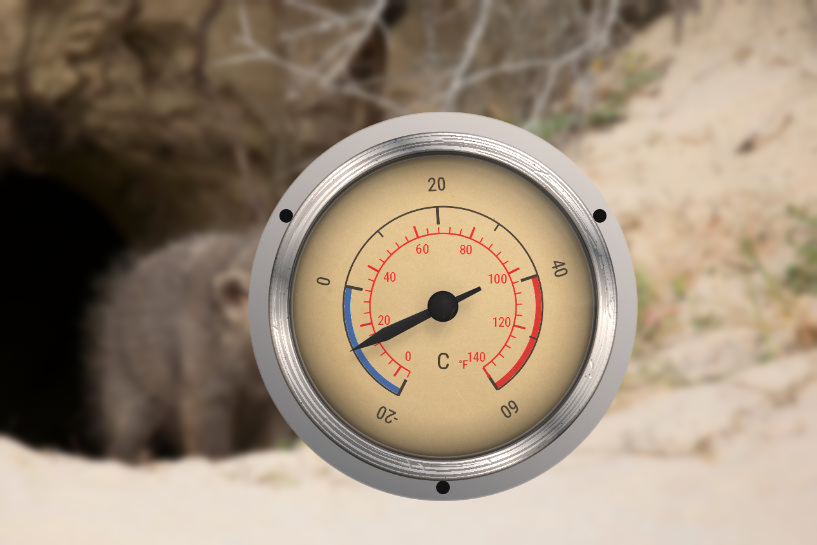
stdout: {"value": -10, "unit": "°C"}
